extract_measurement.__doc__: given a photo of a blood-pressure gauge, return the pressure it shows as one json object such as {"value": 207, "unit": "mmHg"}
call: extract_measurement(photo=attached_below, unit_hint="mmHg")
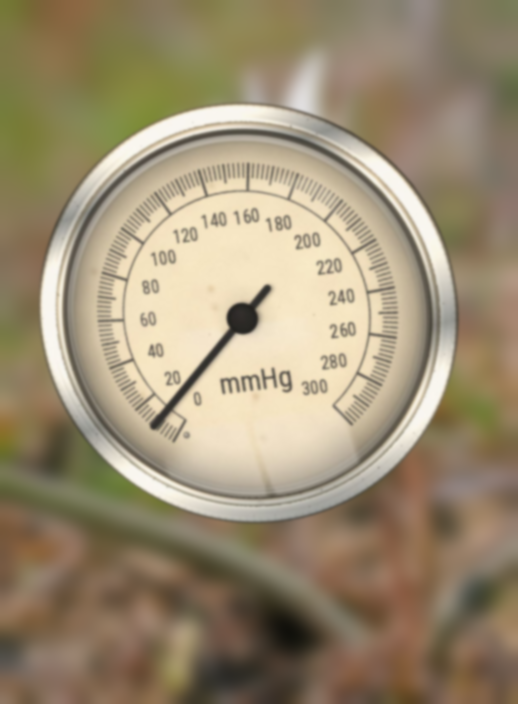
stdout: {"value": 10, "unit": "mmHg"}
